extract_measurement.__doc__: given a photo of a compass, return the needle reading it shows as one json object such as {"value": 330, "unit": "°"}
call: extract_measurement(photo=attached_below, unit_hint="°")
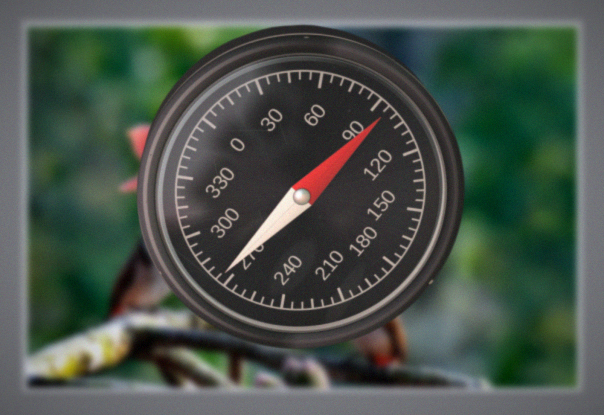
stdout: {"value": 95, "unit": "°"}
